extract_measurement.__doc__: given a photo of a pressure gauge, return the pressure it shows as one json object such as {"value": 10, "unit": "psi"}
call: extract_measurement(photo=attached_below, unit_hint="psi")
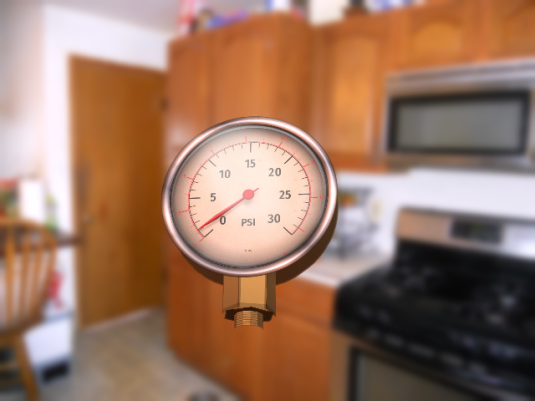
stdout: {"value": 1, "unit": "psi"}
